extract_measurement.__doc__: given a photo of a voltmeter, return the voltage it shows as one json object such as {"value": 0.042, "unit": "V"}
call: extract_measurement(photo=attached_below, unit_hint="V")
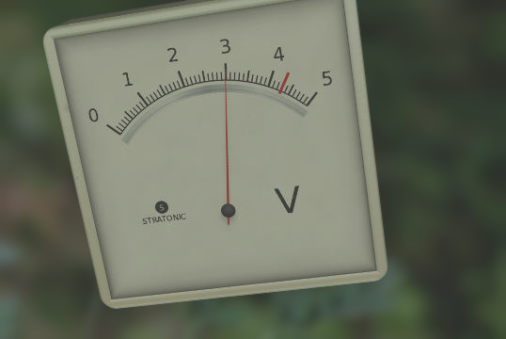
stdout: {"value": 3, "unit": "V"}
